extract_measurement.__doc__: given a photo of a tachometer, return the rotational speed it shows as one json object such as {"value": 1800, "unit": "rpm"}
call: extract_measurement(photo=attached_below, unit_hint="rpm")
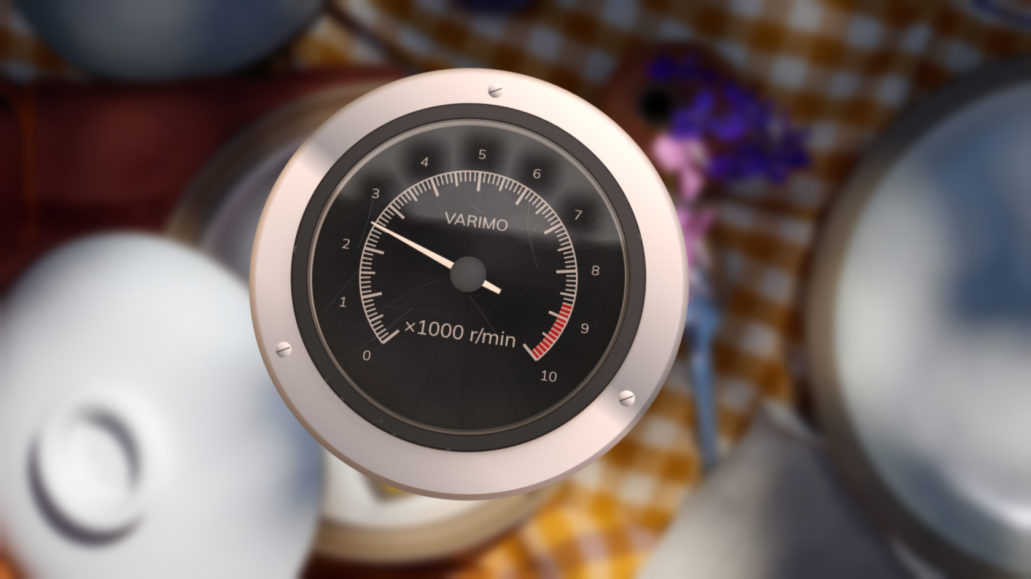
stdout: {"value": 2500, "unit": "rpm"}
